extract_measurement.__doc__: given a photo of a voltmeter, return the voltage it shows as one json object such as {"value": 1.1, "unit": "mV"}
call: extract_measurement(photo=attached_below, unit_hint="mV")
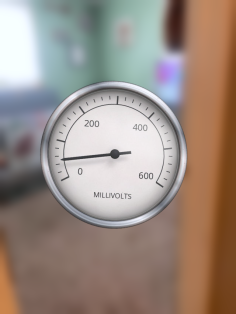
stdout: {"value": 50, "unit": "mV"}
